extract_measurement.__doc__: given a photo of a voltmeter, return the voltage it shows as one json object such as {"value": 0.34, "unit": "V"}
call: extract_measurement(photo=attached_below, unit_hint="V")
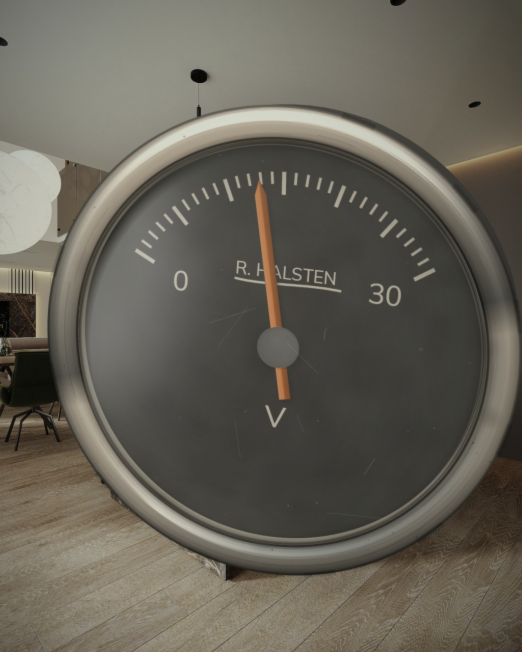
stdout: {"value": 13, "unit": "V"}
